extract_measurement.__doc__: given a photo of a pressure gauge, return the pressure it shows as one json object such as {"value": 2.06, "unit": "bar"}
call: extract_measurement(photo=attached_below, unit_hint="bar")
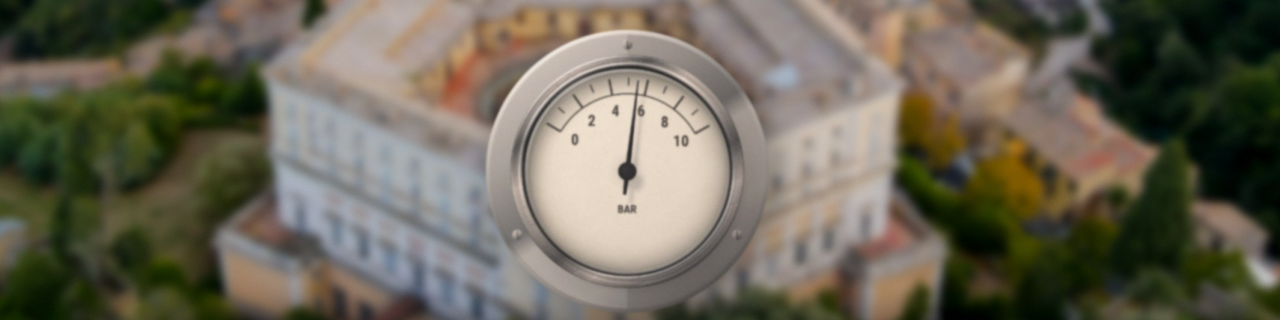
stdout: {"value": 5.5, "unit": "bar"}
